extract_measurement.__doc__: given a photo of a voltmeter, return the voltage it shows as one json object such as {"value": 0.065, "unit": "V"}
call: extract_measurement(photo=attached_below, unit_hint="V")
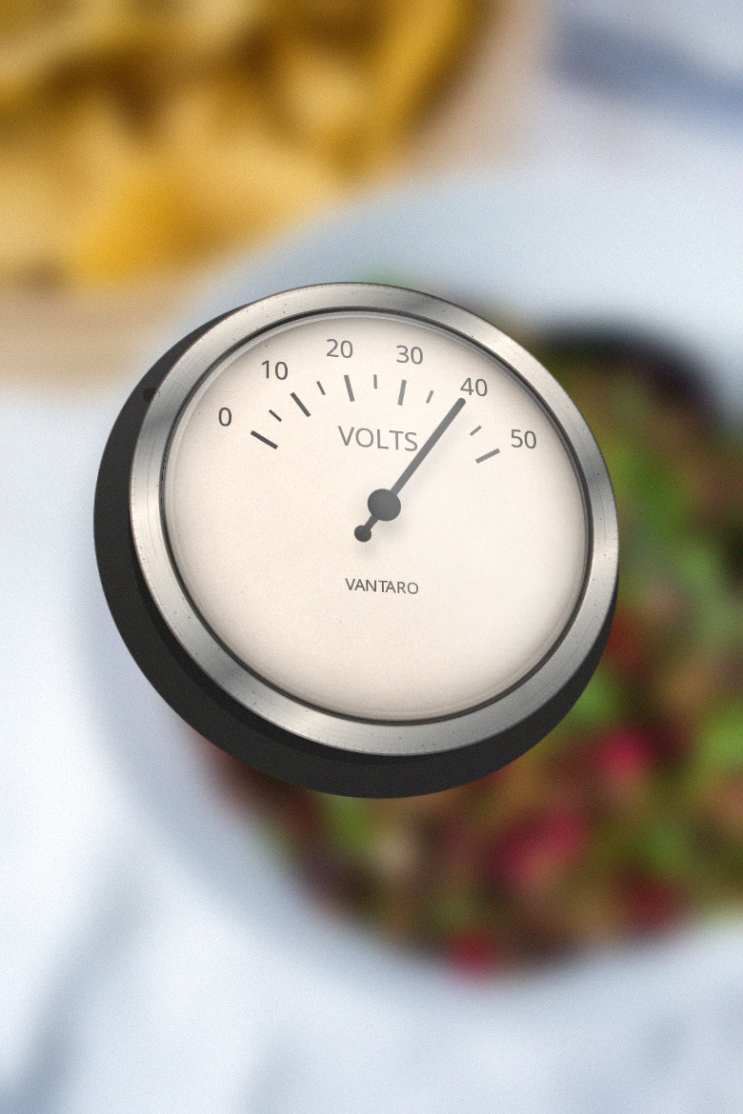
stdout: {"value": 40, "unit": "V"}
